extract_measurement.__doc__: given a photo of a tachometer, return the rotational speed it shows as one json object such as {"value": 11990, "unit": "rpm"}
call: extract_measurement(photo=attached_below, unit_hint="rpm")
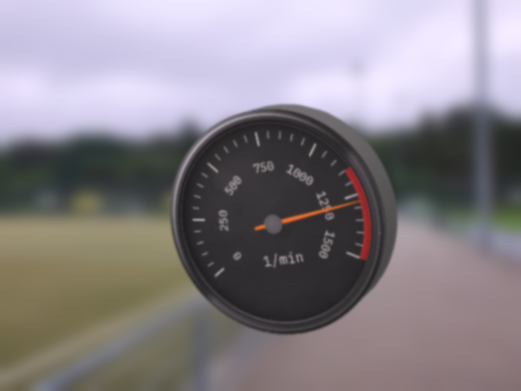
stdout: {"value": 1275, "unit": "rpm"}
